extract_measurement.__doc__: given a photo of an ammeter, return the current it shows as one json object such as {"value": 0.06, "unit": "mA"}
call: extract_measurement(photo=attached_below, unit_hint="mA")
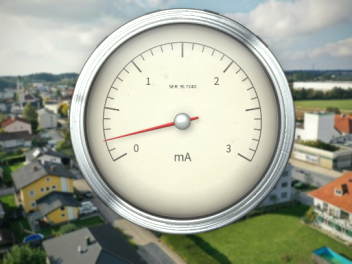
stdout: {"value": 0.2, "unit": "mA"}
